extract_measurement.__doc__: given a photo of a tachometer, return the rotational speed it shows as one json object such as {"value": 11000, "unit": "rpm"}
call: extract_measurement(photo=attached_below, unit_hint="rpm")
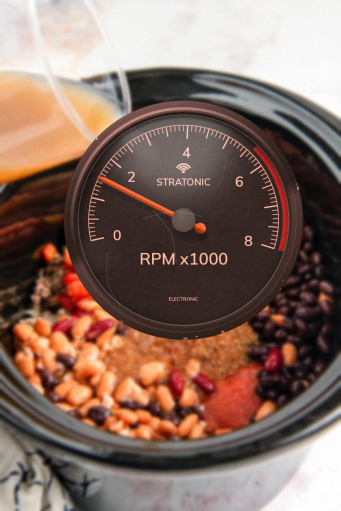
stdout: {"value": 1500, "unit": "rpm"}
